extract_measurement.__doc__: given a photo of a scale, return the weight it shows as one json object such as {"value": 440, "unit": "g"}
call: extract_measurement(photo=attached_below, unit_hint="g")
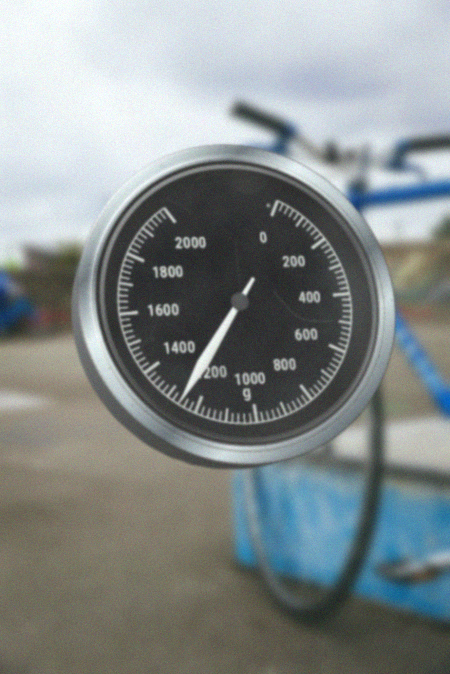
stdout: {"value": 1260, "unit": "g"}
